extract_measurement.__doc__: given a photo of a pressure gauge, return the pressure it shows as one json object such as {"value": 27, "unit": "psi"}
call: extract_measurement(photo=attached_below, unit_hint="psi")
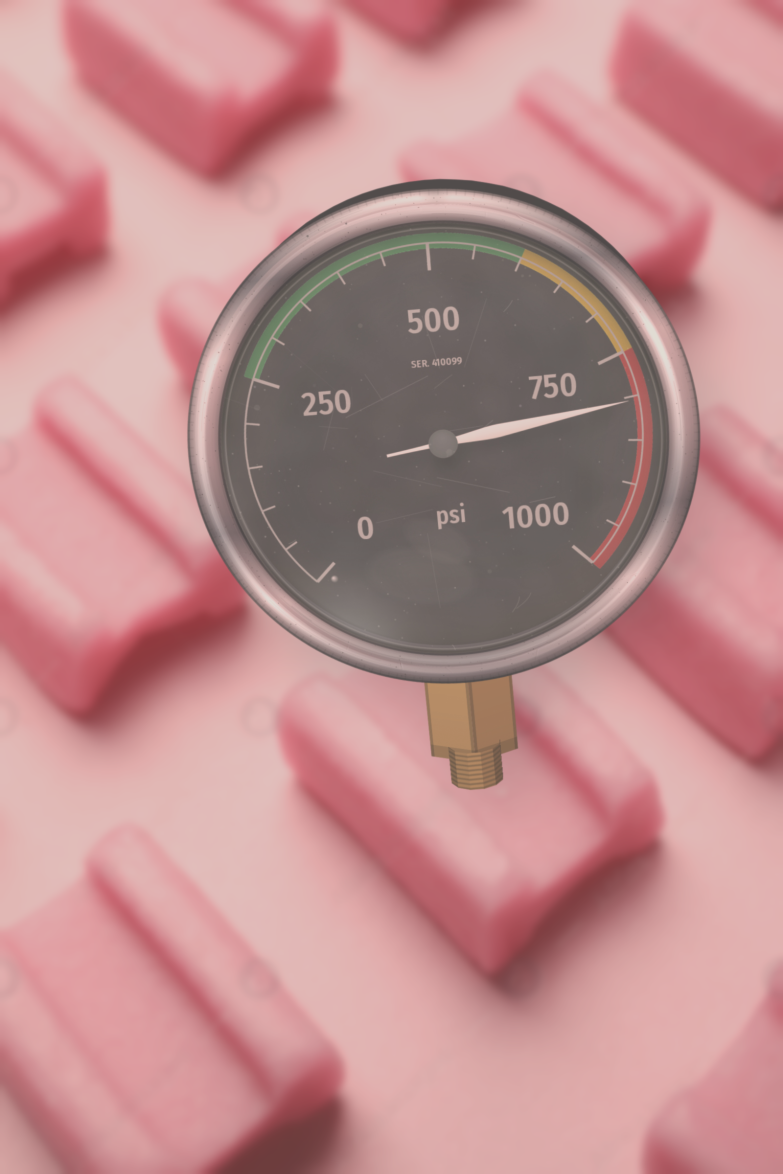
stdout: {"value": 800, "unit": "psi"}
